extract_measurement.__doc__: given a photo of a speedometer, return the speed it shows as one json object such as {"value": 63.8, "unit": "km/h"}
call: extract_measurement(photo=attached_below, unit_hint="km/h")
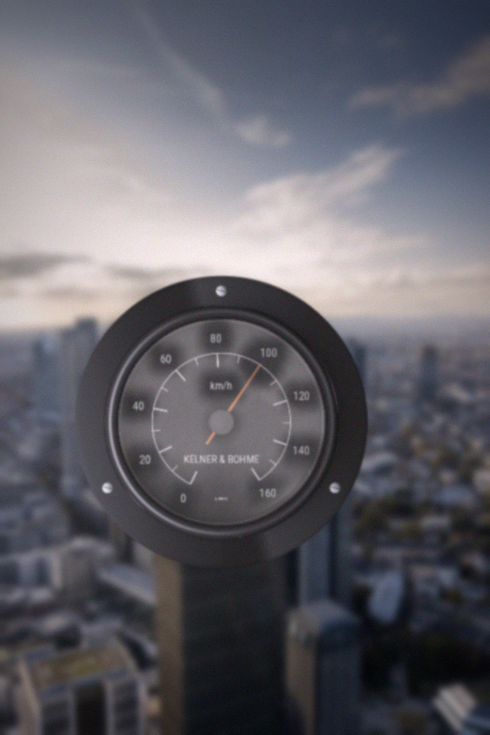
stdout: {"value": 100, "unit": "km/h"}
